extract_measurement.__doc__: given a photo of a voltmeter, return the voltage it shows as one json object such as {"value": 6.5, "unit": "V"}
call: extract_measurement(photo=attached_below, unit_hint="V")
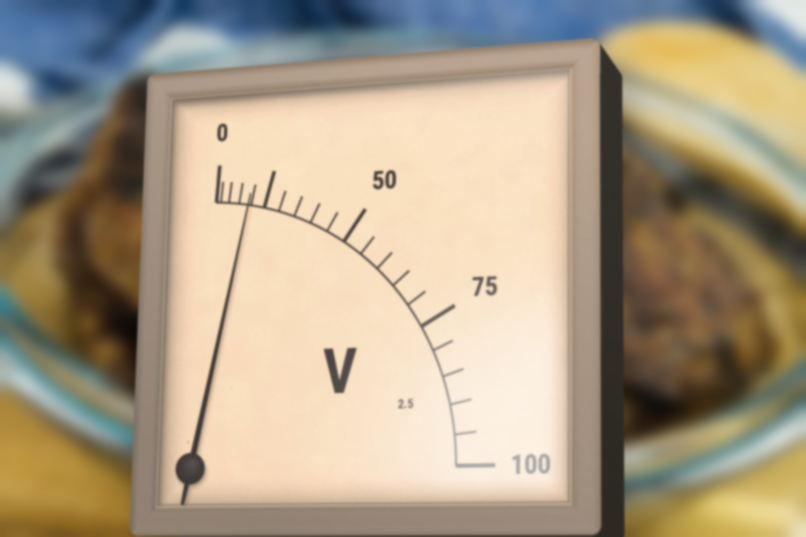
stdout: {"value": 20, "unit": "V"}
